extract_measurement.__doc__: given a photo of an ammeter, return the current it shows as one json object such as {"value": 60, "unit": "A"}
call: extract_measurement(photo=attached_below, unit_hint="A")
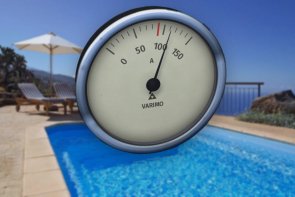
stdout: {"value": 110, "unit": "A"}
